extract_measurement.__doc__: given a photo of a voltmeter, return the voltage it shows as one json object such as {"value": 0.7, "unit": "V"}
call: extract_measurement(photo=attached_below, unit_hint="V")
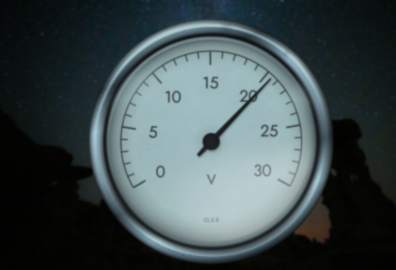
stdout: {"value": 20.5, "unit": "V"}
